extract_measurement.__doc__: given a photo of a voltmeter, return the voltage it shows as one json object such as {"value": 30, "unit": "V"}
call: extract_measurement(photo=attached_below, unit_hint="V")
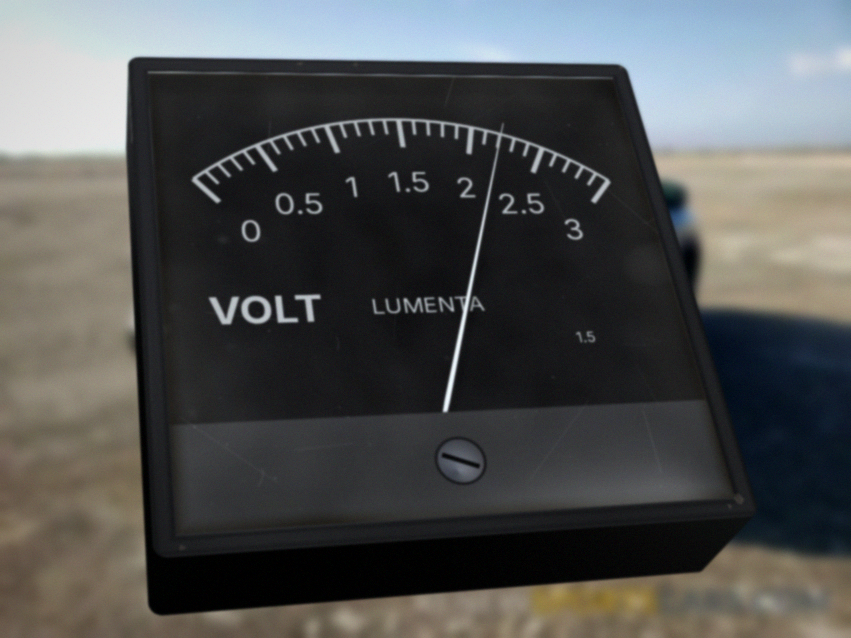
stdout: {"value": 2.2, "unit": "V"}
